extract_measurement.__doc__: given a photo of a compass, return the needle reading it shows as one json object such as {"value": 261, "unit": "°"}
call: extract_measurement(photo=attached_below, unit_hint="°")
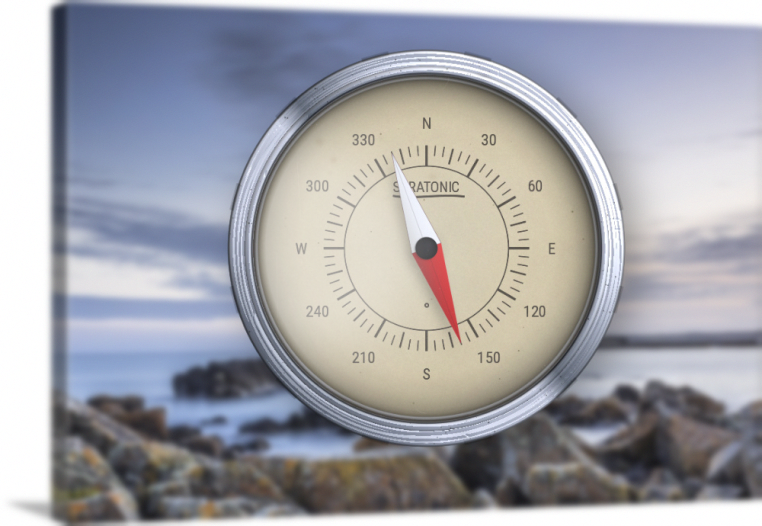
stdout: {"value": 160, "unit": "°"}
